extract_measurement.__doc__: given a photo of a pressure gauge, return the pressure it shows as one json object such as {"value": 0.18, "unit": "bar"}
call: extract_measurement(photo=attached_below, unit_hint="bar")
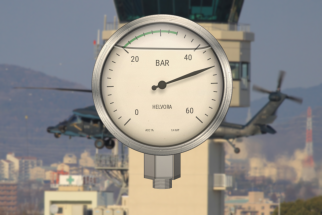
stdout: {"value": 46, "unit": "bar"}
